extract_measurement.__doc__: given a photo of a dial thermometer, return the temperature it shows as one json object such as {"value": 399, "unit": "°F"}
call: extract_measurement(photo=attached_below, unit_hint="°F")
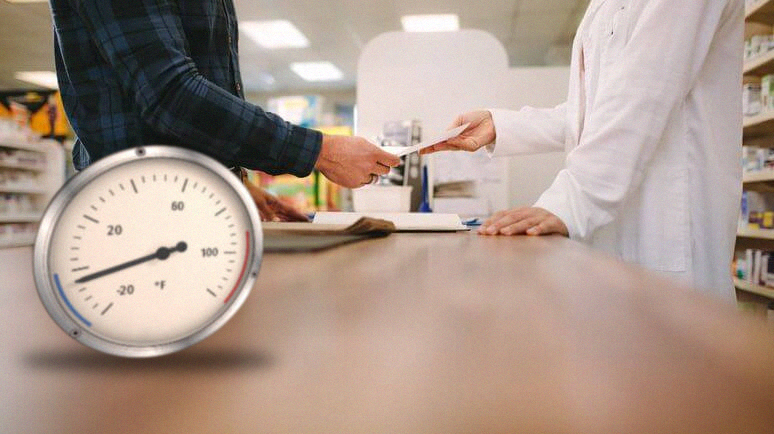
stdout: {"value": -4, "unit": "°F"}
